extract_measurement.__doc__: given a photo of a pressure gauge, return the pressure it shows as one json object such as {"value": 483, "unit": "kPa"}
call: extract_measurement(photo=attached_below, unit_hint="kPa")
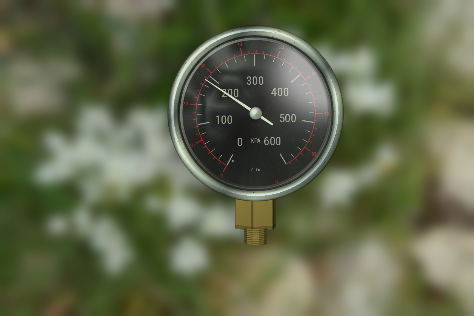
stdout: {"value": 190, "unit": "kPa"}
